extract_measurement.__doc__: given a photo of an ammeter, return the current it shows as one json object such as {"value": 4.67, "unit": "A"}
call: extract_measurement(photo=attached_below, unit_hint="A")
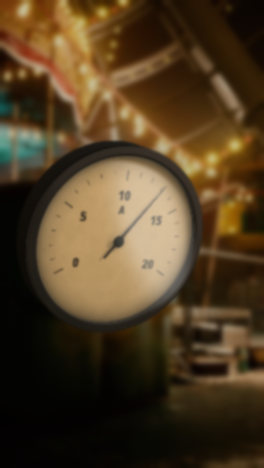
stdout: {"value": 13, "unit": "A"}
